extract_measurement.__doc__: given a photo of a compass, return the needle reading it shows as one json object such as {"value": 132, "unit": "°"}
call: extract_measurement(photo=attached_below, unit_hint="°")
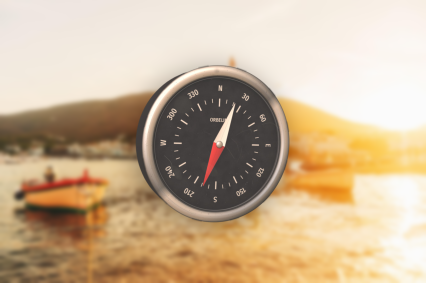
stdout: {"value": 200, "unit": "°"}
